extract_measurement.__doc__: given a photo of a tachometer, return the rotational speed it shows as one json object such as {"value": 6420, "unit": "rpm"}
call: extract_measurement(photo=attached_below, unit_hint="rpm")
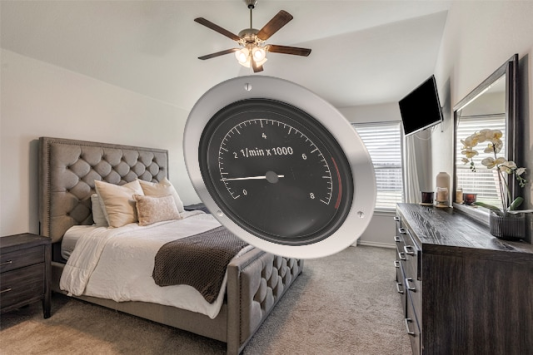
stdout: {"value": 800, "unit": "rpm"}
